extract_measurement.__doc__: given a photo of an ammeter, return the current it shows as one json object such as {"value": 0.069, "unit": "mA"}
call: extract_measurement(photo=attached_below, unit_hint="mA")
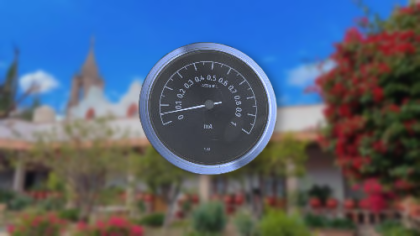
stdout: {"value": 0.05, "unit": "mA"}
